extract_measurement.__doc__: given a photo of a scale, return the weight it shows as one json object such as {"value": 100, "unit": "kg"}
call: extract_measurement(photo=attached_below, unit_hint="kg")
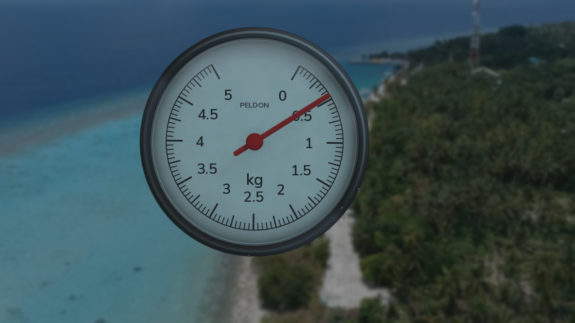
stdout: {"value": 0.45, "unit": "kg"}
